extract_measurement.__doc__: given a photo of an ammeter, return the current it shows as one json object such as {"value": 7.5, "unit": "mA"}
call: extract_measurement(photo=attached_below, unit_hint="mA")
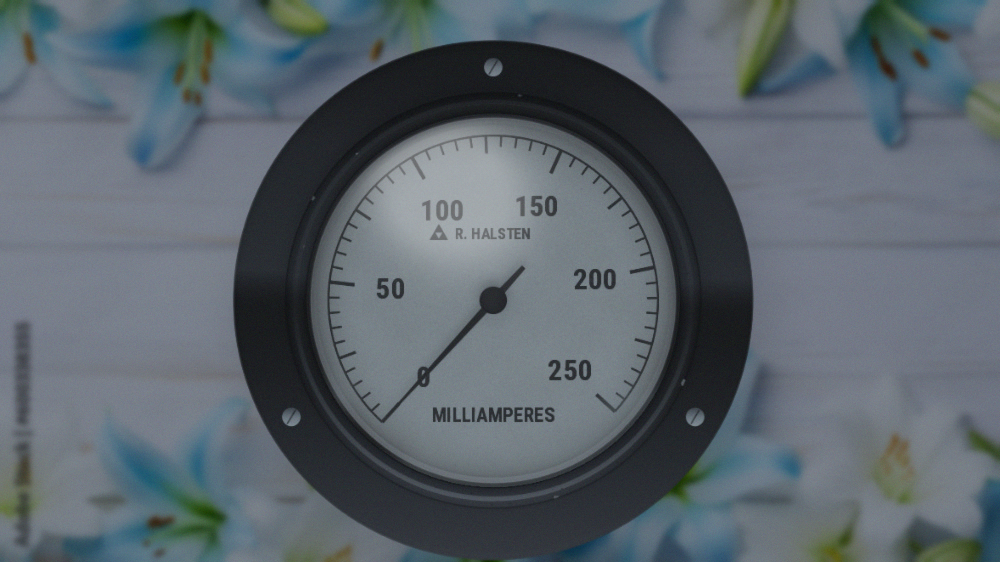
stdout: {"value": 0, "unit": "mA"}
